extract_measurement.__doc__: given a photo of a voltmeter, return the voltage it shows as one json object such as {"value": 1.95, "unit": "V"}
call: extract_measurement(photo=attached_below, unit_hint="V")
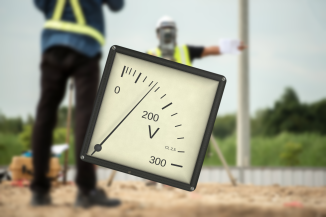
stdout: {"value": 150, "unit": "V"}
